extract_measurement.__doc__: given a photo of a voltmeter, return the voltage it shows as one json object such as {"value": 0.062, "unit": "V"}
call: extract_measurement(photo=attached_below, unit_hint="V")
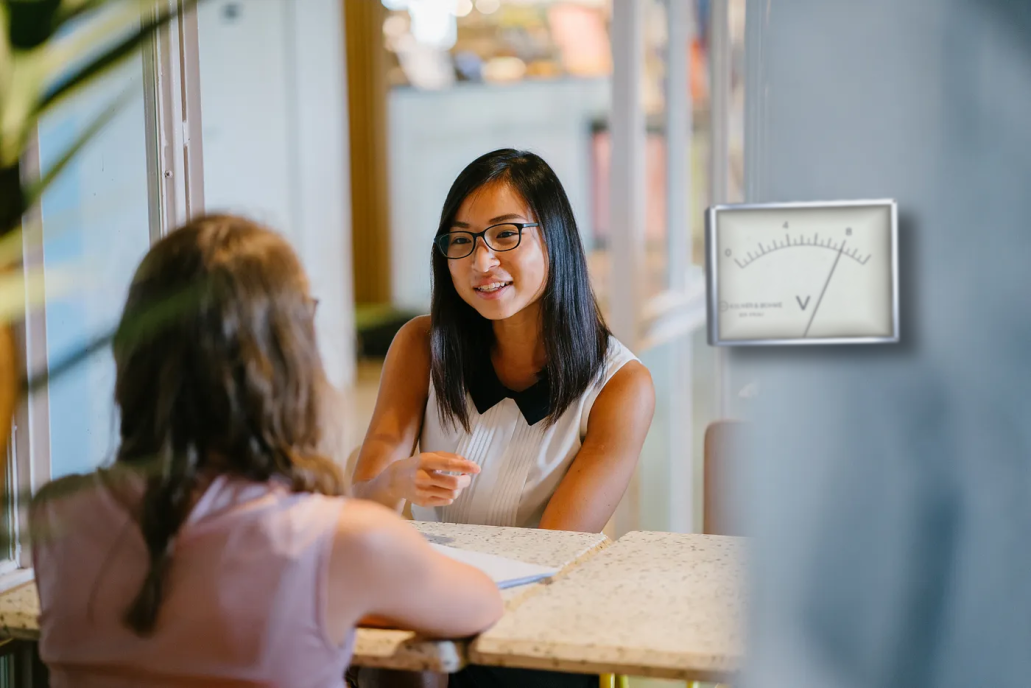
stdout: {"value": 8, "unit": "V"}
